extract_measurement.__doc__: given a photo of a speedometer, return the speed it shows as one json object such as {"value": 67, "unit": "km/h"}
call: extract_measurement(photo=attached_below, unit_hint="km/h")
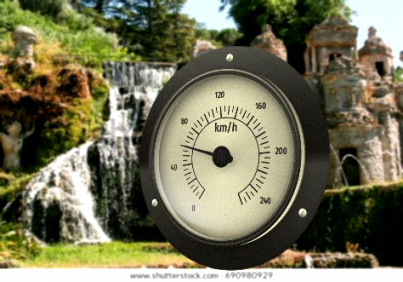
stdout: {"value": 60, "unit": "km/h"}
